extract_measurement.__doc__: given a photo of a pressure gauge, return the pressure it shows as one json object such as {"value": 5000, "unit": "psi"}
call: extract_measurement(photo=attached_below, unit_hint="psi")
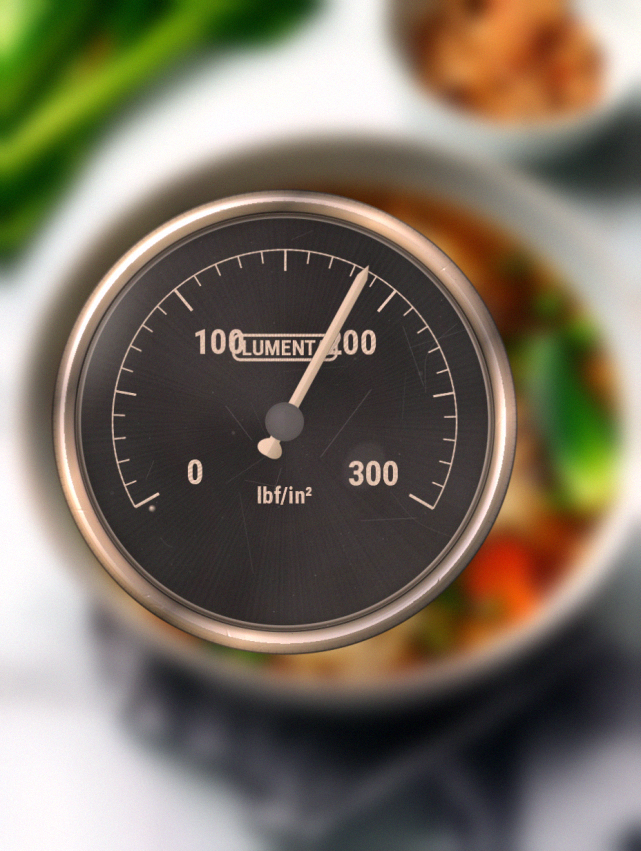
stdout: {"value": 185, "unit": "psi"}
